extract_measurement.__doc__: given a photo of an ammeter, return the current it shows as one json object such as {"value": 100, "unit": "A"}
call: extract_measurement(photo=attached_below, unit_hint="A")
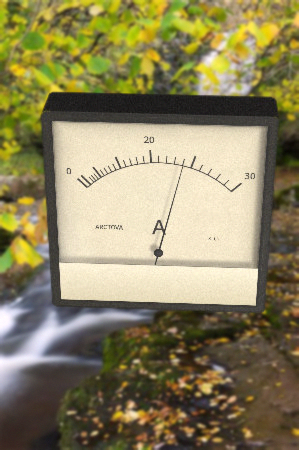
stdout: {"value": 24, "unit": "A"}
